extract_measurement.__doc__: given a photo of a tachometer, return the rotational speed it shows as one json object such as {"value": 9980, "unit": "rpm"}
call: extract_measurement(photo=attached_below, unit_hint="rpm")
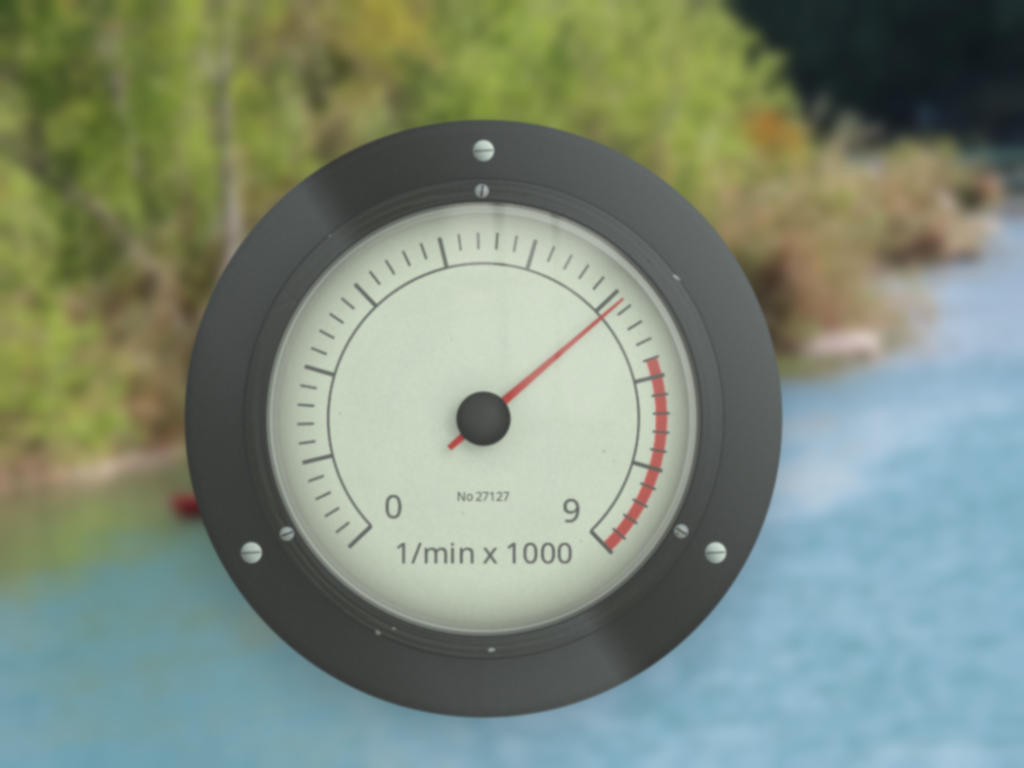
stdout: {"value": 6100, "unit": "rpm"}
